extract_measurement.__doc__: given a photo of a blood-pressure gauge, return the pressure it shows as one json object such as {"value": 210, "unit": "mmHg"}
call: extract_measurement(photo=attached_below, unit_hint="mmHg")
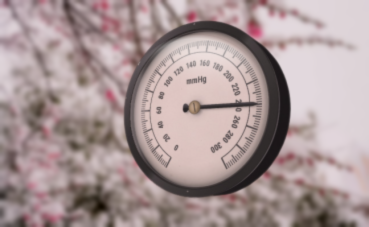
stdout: {"value": 240, "unit": "mmHg"}
